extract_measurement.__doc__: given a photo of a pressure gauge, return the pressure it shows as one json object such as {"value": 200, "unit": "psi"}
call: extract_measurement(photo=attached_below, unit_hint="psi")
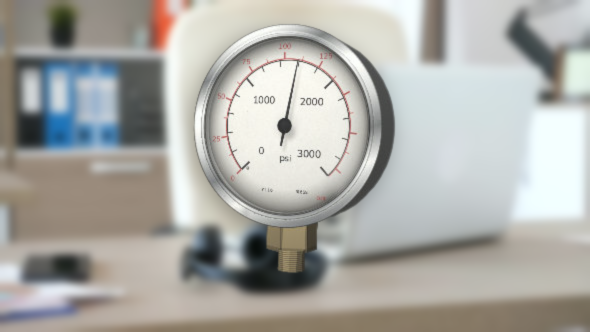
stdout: {"value": 1600, "unit": "psi"}
